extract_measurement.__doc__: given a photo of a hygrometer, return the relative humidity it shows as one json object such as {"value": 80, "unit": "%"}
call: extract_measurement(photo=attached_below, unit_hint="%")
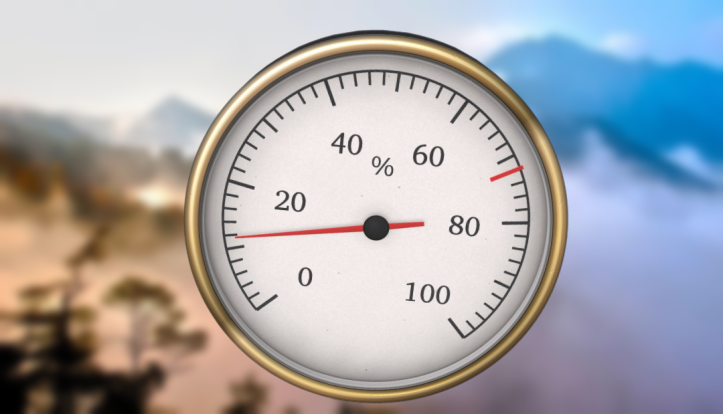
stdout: {"value": 12, "unit": "%"}
